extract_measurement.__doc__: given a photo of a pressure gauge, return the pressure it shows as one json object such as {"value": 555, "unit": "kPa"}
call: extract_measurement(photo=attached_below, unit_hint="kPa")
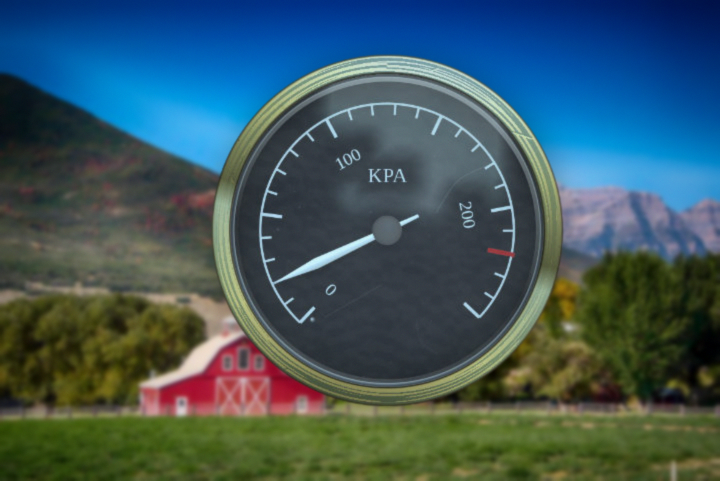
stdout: {"value": 20, "unit": "kPa"}
